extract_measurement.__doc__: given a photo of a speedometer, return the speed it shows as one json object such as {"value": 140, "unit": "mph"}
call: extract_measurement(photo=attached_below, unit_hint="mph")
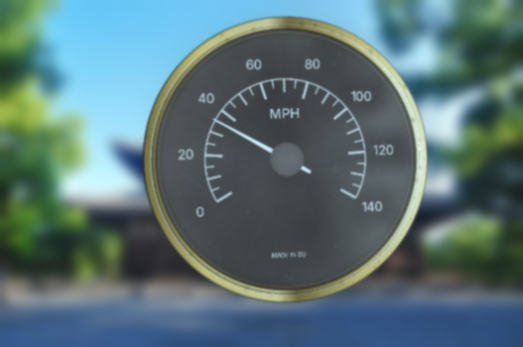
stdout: {"value": 35, "unit": "mph"}
